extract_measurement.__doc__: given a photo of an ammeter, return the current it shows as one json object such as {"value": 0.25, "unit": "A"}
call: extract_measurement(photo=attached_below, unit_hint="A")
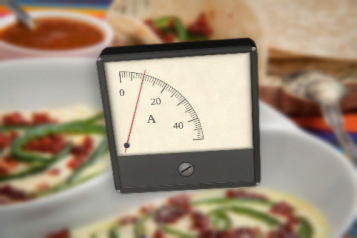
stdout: {"value": 10, "unit": "A"}
